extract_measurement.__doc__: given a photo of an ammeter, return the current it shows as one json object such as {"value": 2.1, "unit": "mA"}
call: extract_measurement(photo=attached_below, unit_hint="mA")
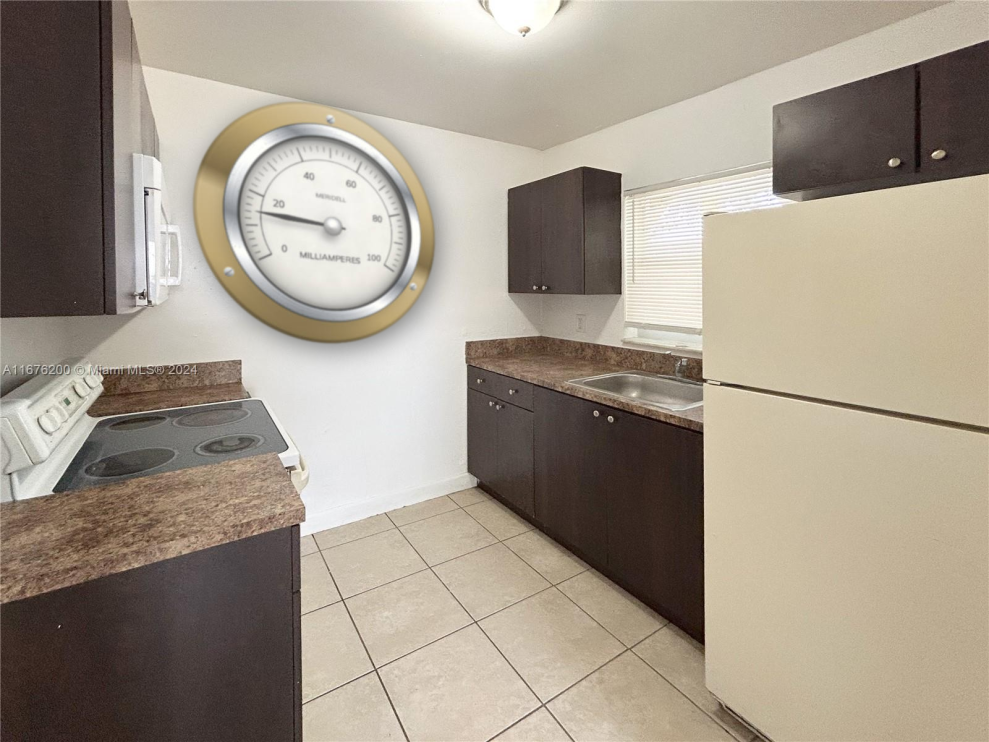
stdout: {"value": 14, "unit": "mA"}
